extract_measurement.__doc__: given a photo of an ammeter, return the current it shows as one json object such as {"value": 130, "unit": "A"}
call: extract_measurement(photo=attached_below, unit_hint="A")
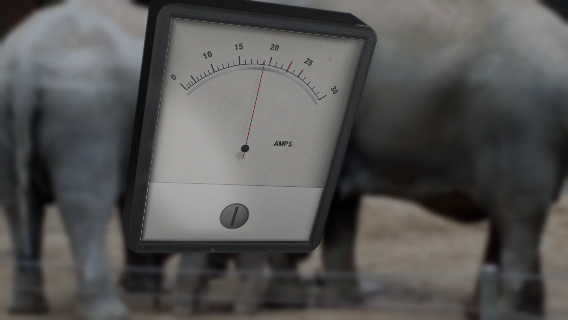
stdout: {"value": 19, "unit": "A"}
